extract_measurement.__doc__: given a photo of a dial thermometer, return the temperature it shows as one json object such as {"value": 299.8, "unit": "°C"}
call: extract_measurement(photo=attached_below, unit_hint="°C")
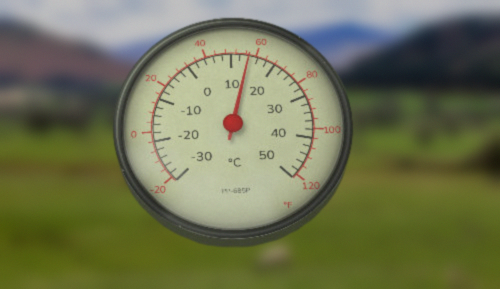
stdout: {"value": 14, "unit": "°C"}
